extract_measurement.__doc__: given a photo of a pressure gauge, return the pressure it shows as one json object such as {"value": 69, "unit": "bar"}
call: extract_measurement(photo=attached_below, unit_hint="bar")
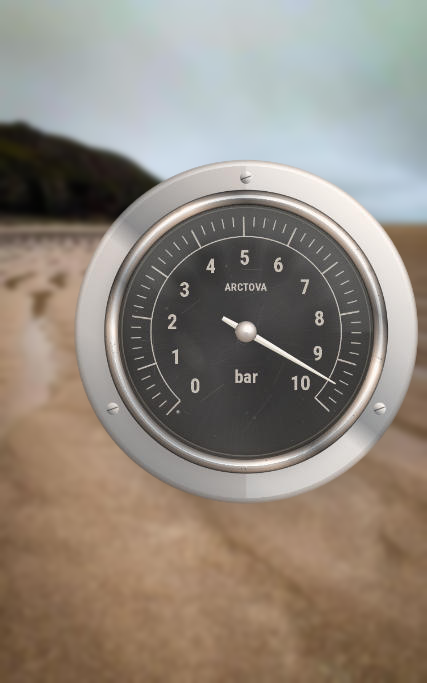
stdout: {"value": 9.5, "unit": "bar"}
